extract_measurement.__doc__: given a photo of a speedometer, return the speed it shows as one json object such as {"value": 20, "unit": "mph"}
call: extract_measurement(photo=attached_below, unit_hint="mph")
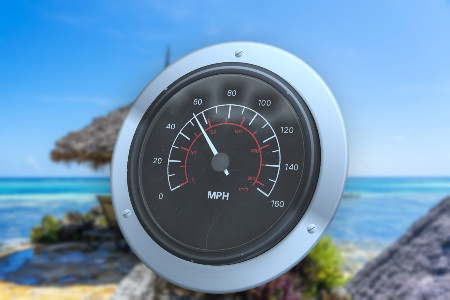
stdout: {"value": 55, "unit": "mph"}
